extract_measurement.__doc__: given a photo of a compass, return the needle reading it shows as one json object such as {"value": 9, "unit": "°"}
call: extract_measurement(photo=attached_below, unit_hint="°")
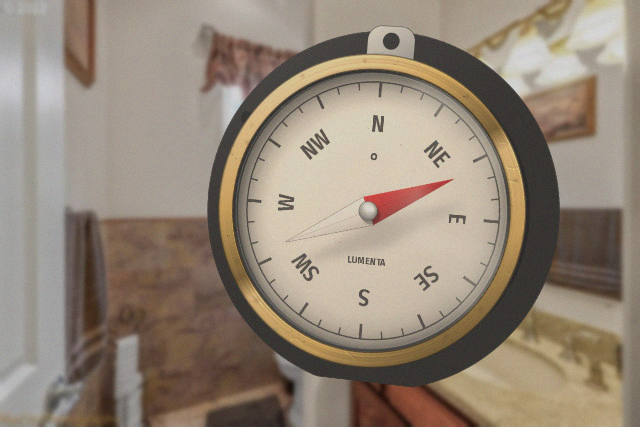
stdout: {"value": 65, "unit": "°"}
